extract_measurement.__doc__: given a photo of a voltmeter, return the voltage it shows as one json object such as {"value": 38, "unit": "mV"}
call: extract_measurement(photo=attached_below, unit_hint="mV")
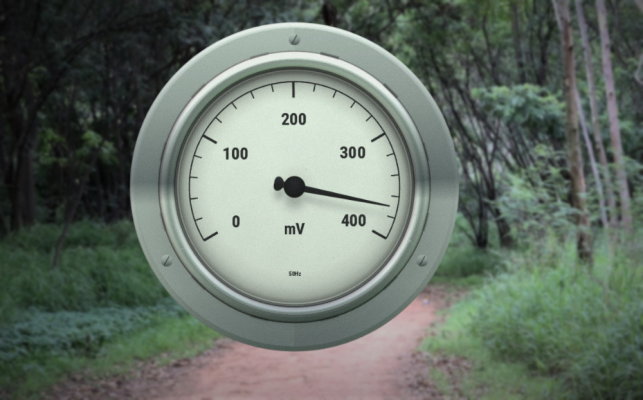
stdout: {"value": 370, "unit": "mV"}
